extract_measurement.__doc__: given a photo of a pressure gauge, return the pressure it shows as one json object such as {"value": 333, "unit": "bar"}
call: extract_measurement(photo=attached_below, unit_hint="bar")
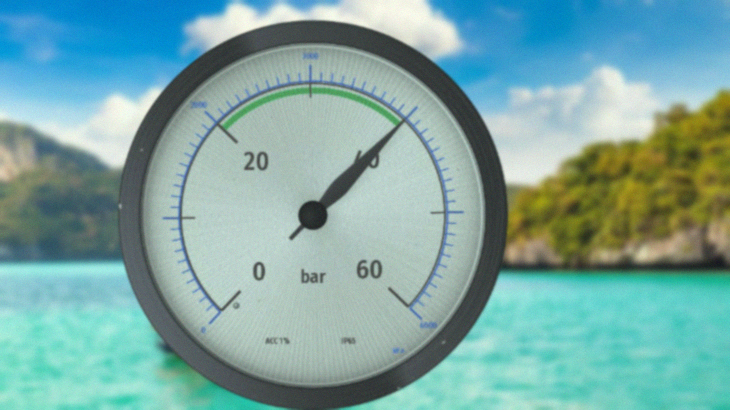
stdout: {"value": 40, "unit": "bar"}
